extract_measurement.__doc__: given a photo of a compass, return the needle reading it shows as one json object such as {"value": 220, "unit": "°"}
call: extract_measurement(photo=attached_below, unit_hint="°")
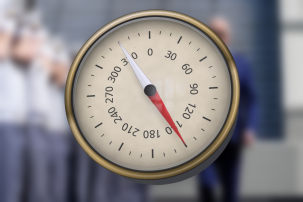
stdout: {"value": 150, "unit": "°"}
